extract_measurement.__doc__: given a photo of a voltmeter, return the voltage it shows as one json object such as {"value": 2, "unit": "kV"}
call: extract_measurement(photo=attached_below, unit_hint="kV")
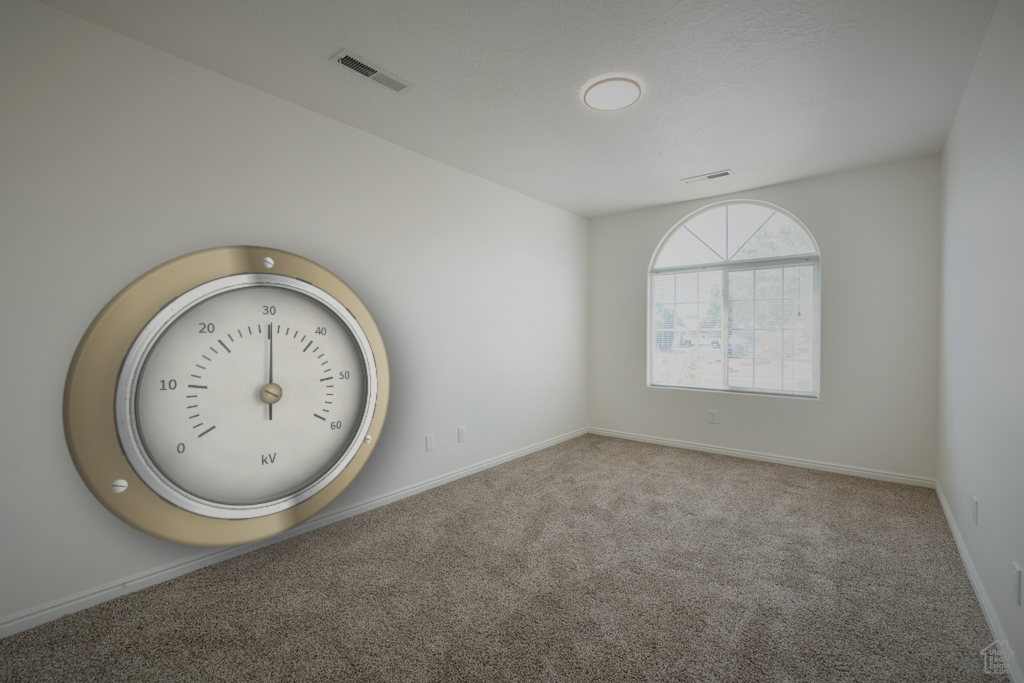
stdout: {"value": 30, "unit": "kV"}
